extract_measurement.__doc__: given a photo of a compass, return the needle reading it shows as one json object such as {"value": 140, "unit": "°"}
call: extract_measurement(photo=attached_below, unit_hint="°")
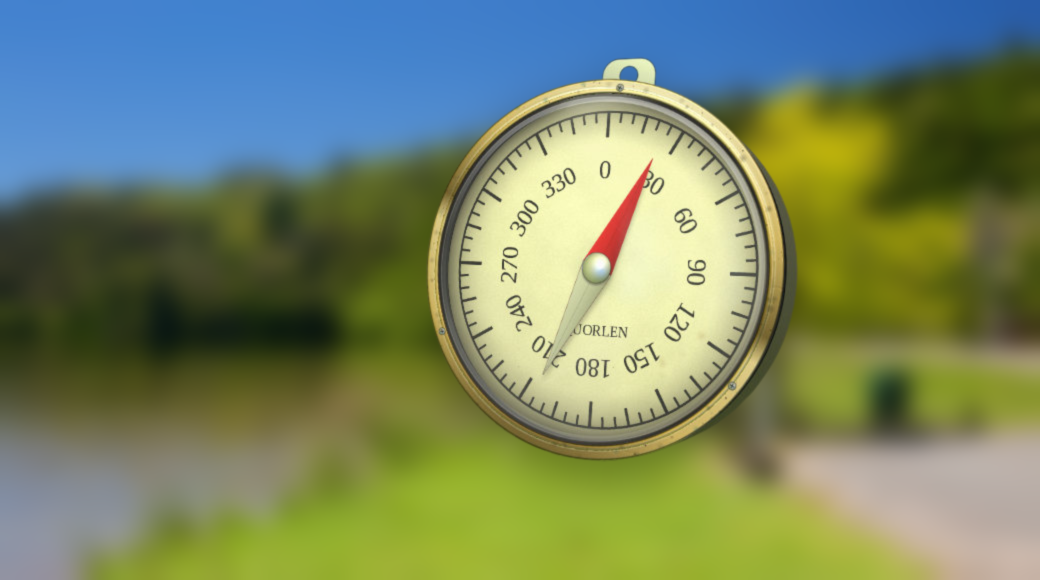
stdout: {"value": 25, "unit": "°"}
